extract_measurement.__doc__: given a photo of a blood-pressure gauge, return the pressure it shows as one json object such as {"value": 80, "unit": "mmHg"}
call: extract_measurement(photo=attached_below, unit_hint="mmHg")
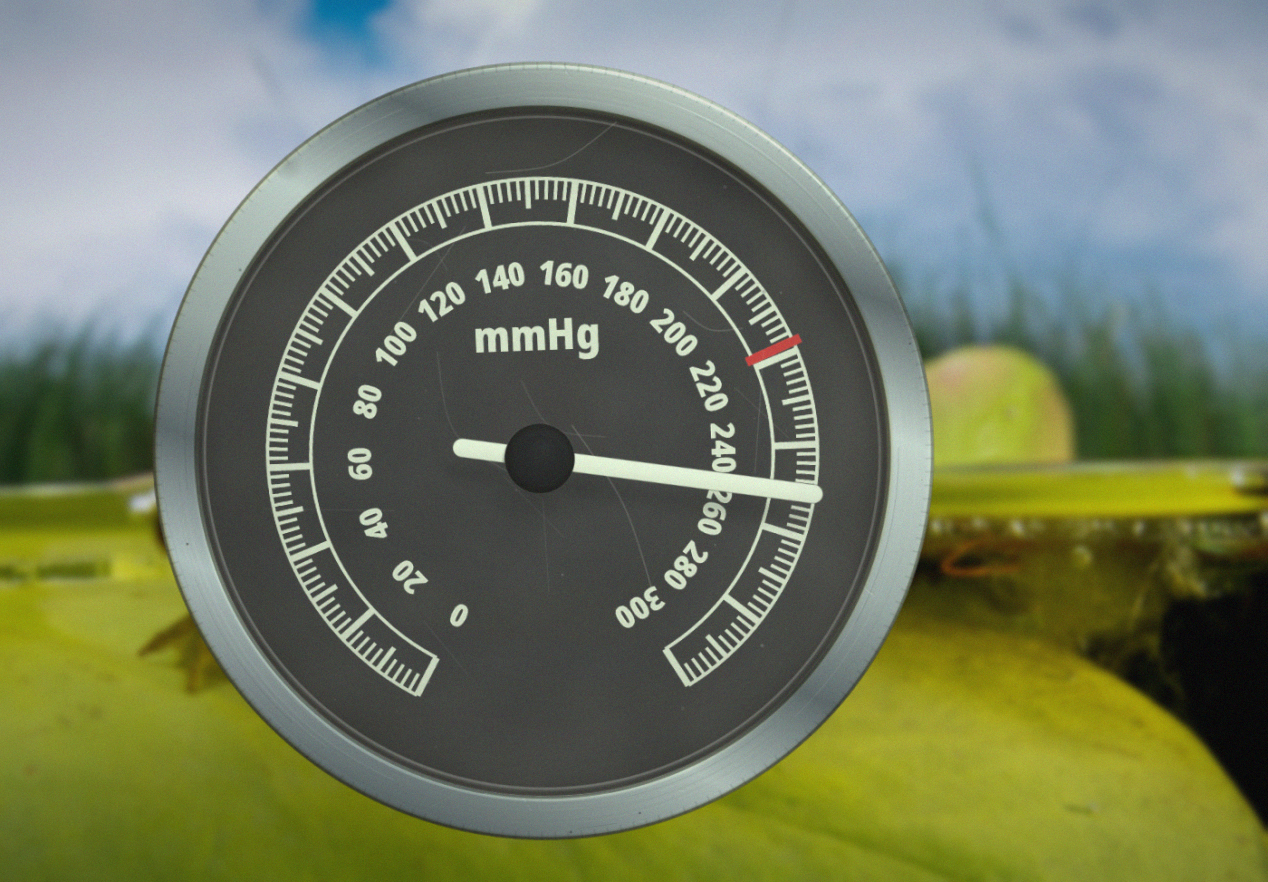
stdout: {"value": 250, "unit": "mmHg"}
